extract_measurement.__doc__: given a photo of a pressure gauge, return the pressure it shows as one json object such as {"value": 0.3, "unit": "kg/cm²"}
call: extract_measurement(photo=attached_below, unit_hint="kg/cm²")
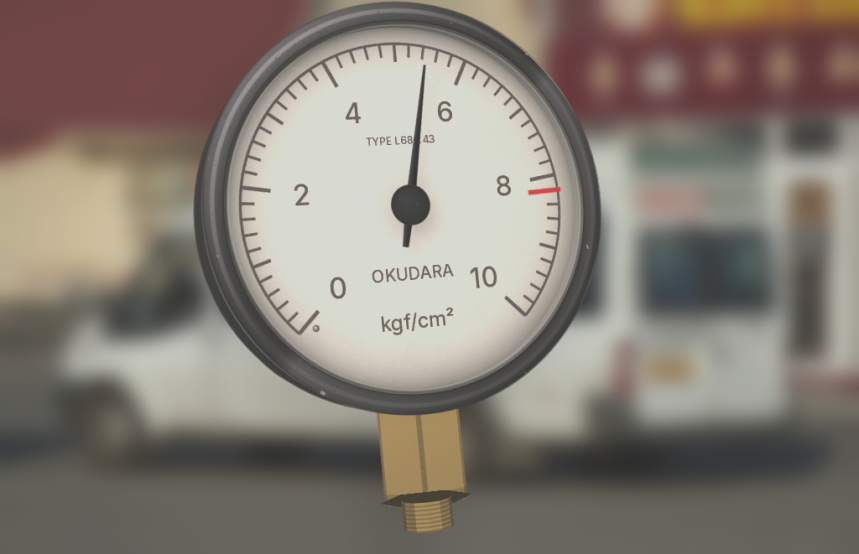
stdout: {"value": 5.4, "unit": "kg/cm²"}
